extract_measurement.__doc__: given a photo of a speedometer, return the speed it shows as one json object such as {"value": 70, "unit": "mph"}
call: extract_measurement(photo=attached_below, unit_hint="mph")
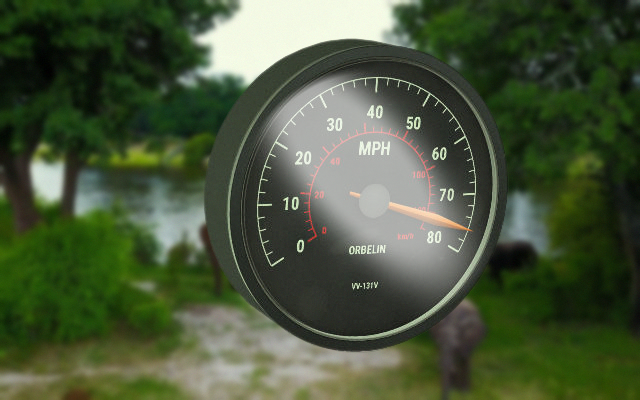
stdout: {"value": 76, "unit": "mph"}
